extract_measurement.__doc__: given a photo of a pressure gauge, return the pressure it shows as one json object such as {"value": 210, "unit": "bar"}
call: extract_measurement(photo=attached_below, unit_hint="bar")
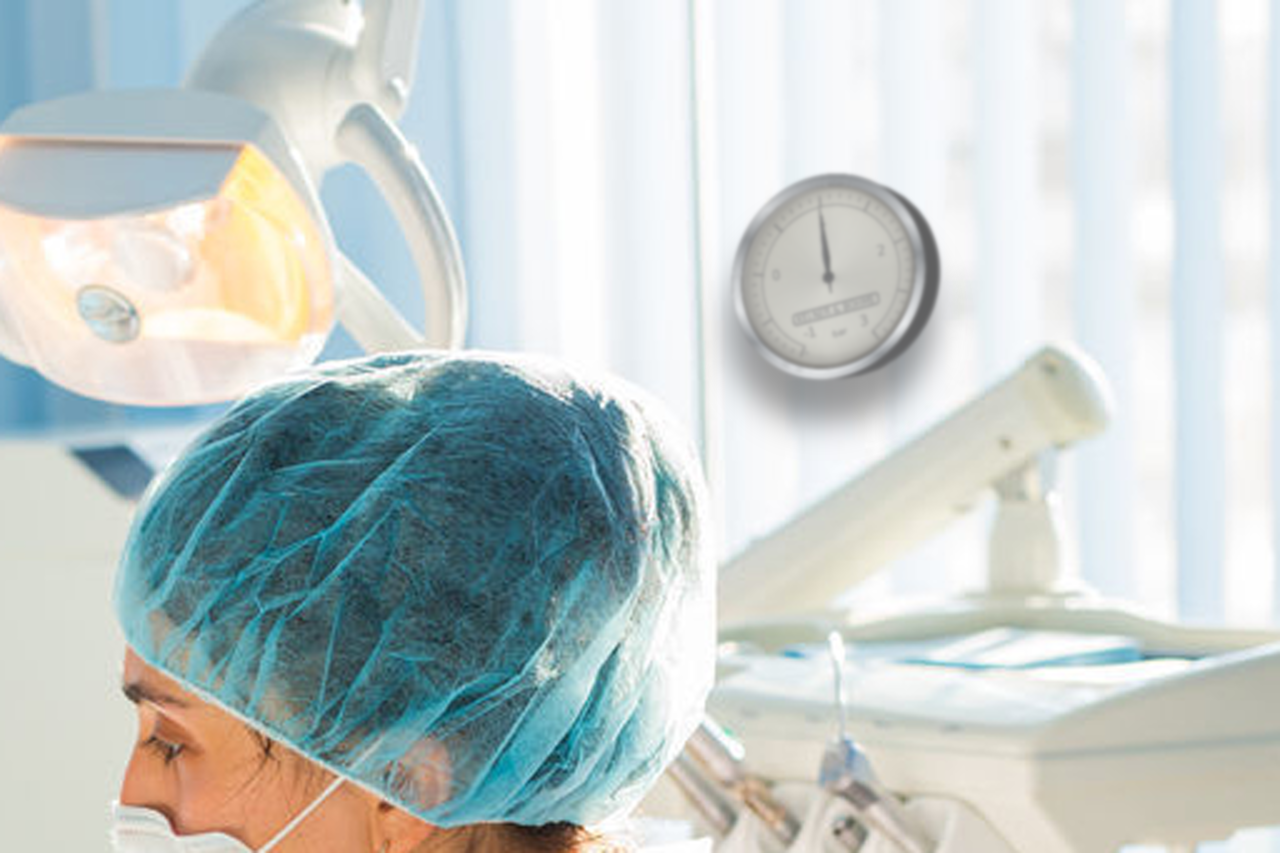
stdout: {"value": 1, "unit": "bar"}
